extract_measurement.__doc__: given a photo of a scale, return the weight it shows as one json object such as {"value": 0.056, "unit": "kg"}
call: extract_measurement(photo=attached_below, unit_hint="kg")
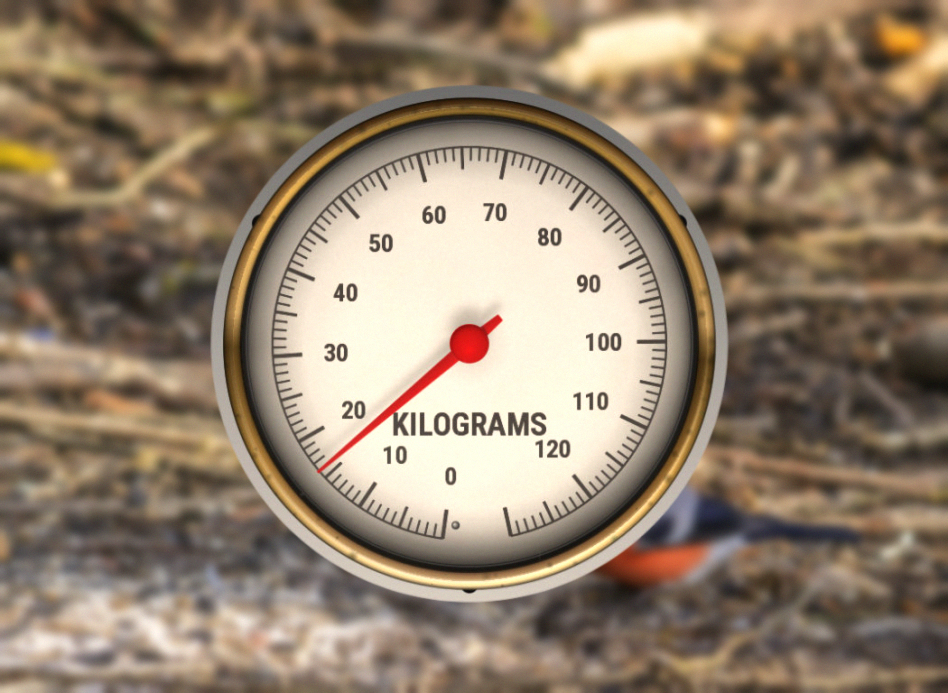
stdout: {"value": 16, "unit": "kg"}
